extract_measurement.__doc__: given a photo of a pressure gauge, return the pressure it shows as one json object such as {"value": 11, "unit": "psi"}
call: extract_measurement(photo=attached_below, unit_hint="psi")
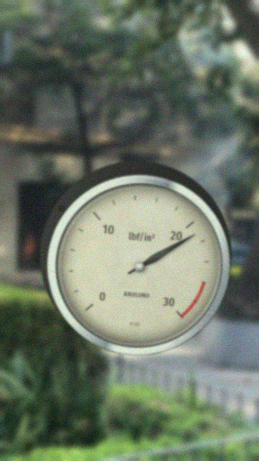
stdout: {"value": 21, "unit": "psi"}
